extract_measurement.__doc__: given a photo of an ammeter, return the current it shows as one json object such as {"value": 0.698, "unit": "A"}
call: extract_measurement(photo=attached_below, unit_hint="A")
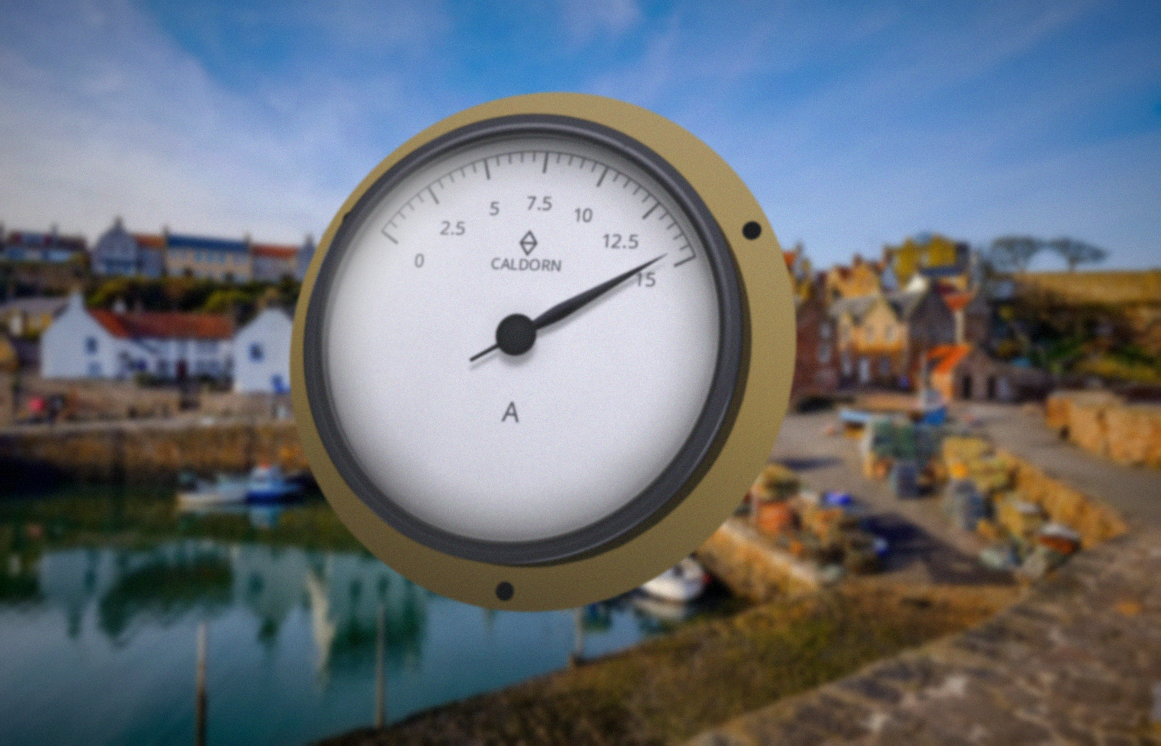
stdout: {"value": 14.5, "unit": "A"}
